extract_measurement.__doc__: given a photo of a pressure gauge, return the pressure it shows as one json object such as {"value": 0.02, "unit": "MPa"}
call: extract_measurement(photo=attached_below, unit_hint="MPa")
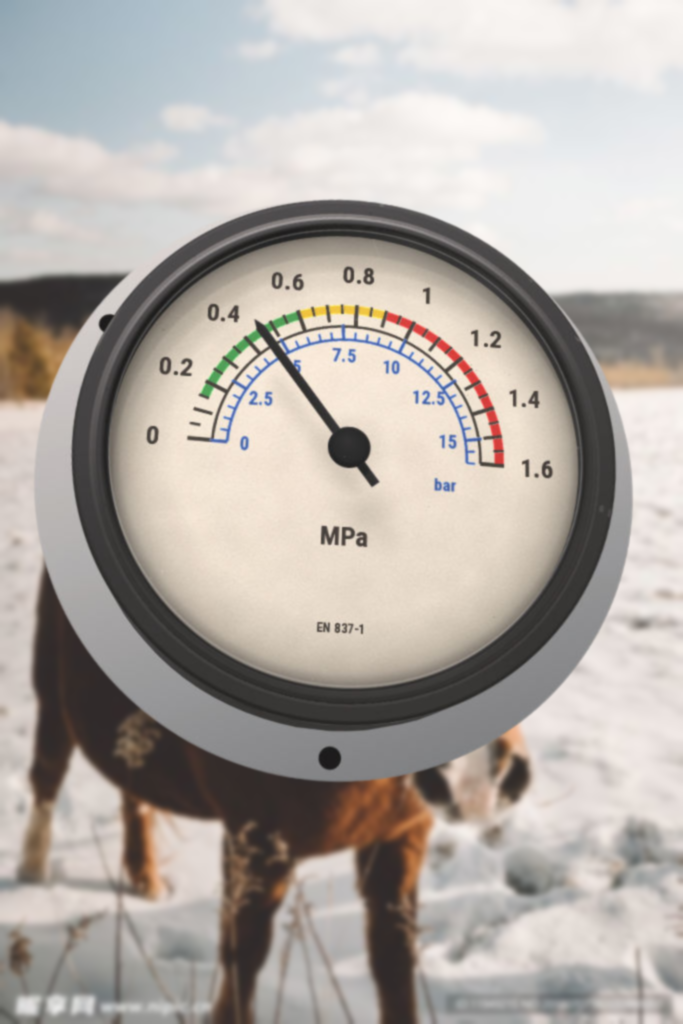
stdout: {"value": 0.45, "unit": "MPa"}
